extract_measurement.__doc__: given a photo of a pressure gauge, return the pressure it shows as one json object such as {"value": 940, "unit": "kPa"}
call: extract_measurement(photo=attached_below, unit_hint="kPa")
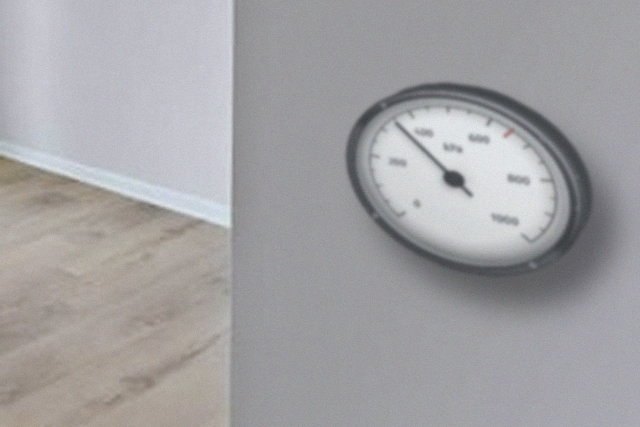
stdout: {"value": 350, "unit": "kPa"}
